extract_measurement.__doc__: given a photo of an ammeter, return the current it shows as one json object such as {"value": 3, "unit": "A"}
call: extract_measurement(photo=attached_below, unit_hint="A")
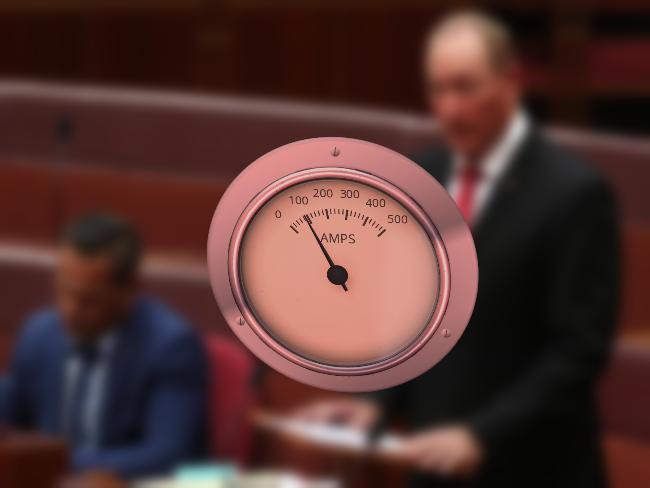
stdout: {"value": 100, "unit": "A"}
